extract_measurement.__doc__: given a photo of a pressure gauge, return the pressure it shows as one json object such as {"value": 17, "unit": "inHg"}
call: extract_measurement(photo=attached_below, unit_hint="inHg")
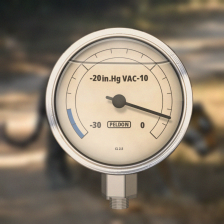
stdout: {"value": -3, "unit": "inHg"}
